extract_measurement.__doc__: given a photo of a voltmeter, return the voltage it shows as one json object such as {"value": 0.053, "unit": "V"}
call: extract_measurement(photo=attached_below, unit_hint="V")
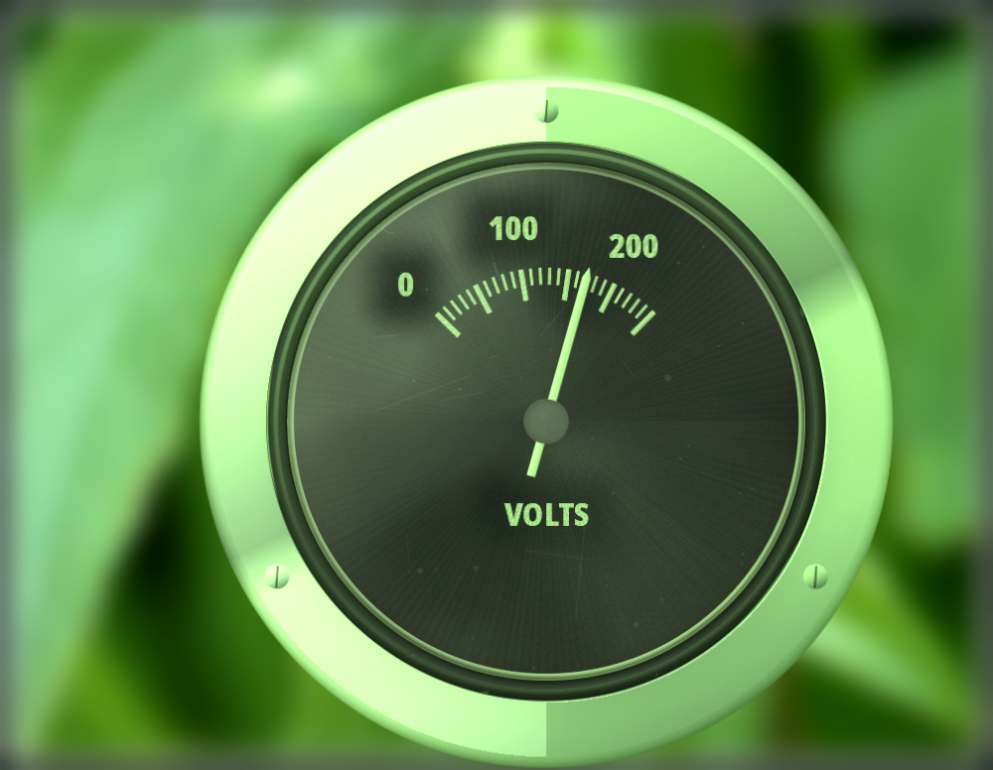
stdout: {"value": 170, "unit": "V"}
